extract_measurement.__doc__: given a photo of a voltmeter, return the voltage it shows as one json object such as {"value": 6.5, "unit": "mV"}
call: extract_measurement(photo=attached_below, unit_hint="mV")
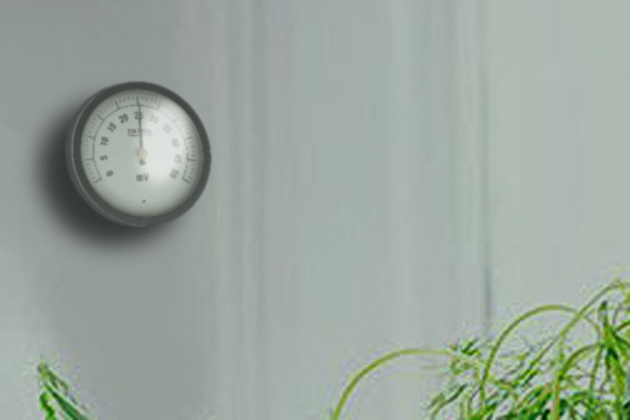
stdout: {"value": 25, "unit": "mV"}
